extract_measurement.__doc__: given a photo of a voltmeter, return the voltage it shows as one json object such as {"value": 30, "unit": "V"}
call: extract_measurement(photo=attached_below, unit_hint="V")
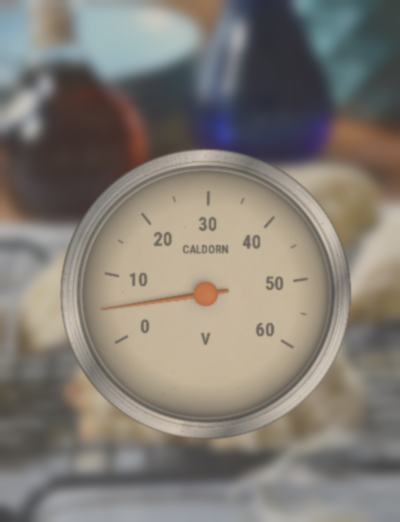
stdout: {"value": 5, "unit": "V"}
